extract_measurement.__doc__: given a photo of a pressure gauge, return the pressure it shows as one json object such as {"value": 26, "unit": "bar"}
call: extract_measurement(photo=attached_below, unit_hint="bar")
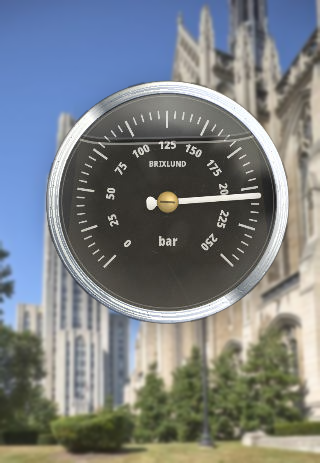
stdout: {"value": 205, "unit": "bar"}
